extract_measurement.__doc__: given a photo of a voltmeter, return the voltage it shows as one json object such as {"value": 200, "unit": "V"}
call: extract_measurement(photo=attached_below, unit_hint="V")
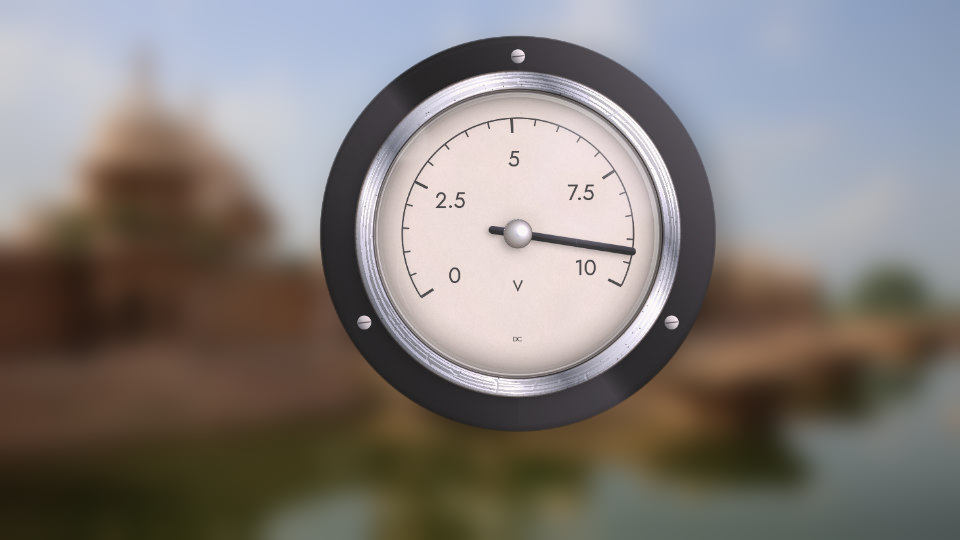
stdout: {"value": 9.25, "unit": "V"}
